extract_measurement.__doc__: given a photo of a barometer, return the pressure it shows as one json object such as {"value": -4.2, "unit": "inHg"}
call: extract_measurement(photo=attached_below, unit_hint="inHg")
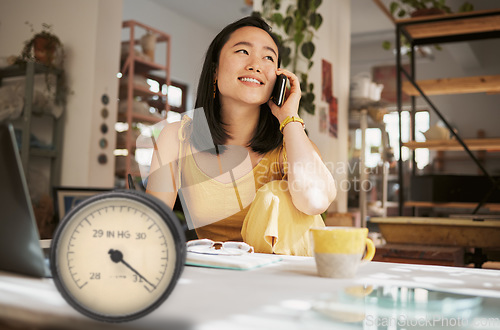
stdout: {"value": 30.9, "unit": "inHg"}
